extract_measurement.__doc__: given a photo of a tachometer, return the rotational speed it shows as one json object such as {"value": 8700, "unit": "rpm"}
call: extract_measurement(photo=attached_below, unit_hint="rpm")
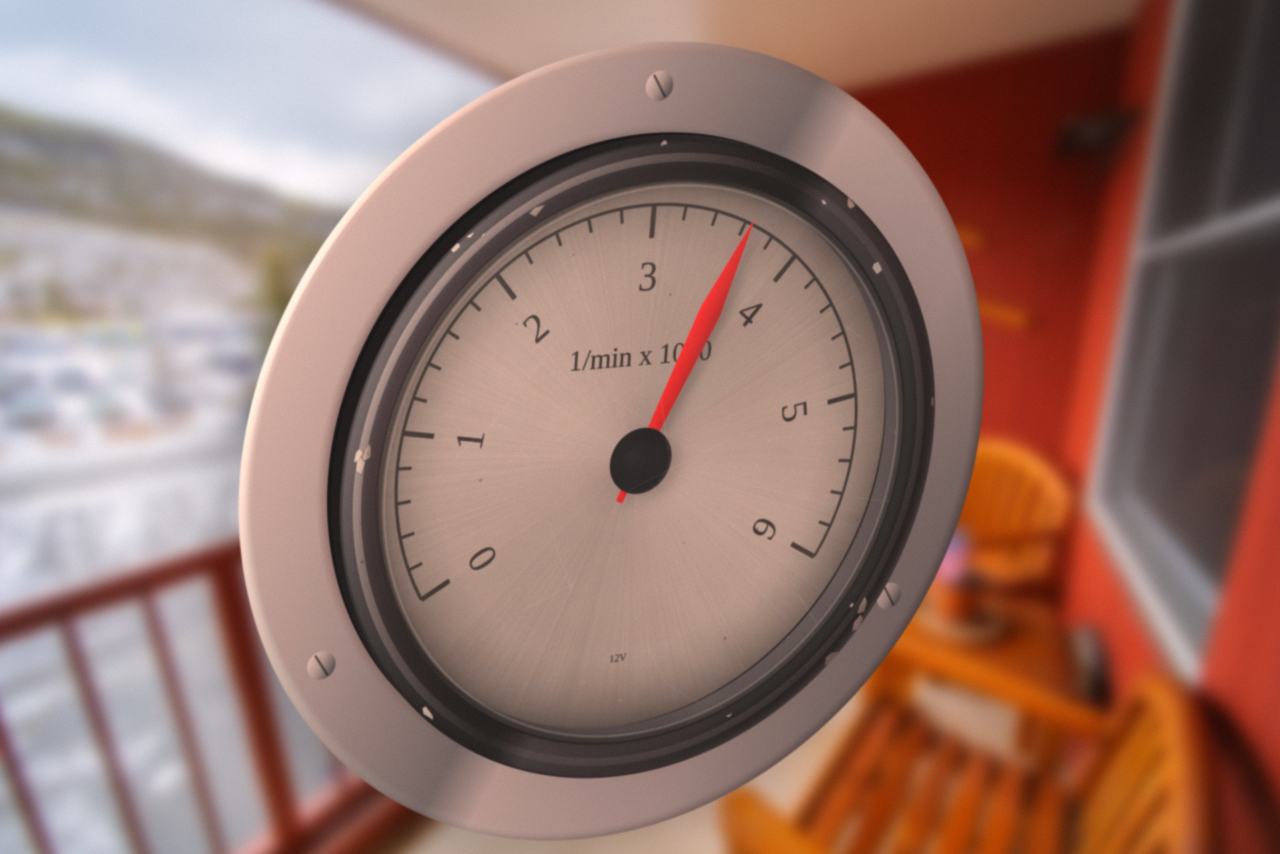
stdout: {"value": 3600, "unit": "rpm"}
